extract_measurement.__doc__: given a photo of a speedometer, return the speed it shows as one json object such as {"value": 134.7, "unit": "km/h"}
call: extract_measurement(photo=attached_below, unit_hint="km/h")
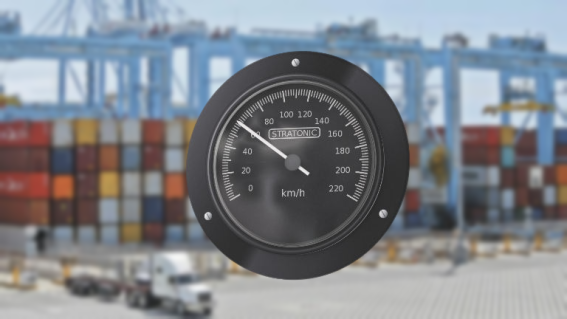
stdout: {"value": 60, "unit": "km/h"}
